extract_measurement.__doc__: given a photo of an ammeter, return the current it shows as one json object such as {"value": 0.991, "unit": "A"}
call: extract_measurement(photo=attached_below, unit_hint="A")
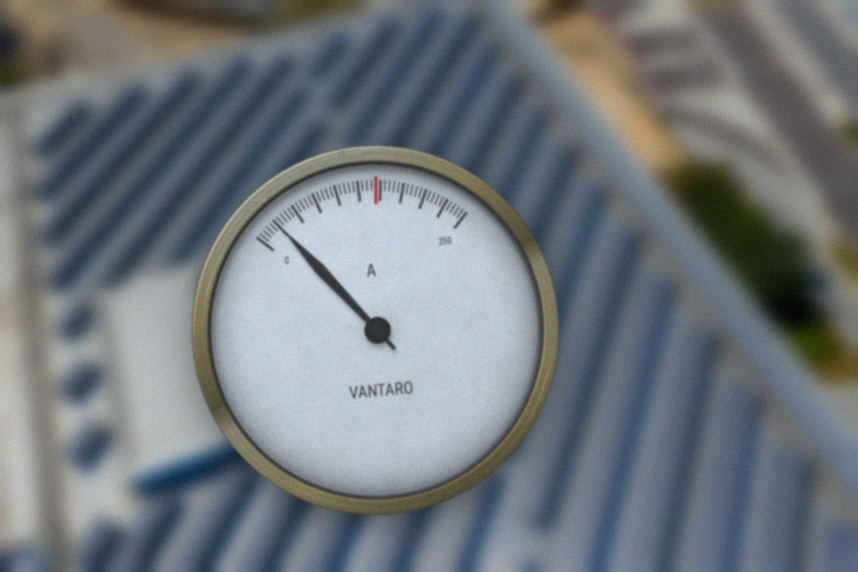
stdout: {"value": 25, "unit": "A"}
